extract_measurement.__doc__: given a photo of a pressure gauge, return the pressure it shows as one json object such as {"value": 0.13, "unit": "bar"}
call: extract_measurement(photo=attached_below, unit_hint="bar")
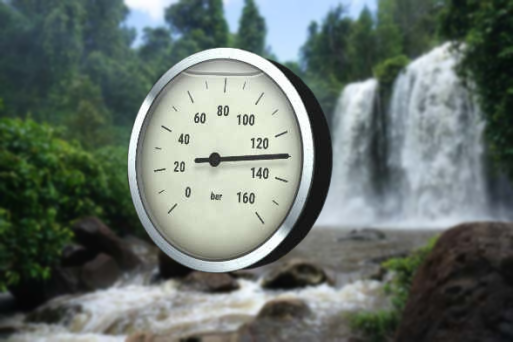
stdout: {"value": 130, "unit": "bar"}
